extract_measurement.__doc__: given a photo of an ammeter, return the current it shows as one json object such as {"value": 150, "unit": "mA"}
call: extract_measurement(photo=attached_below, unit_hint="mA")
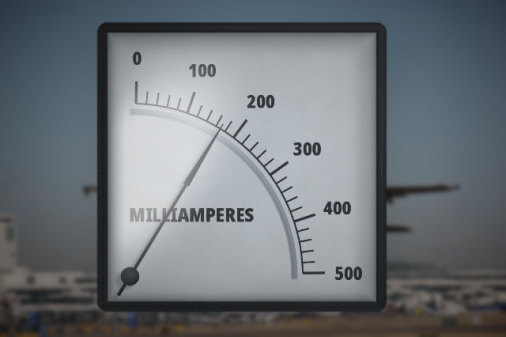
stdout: {"value": 170, "unit": "mA"}
